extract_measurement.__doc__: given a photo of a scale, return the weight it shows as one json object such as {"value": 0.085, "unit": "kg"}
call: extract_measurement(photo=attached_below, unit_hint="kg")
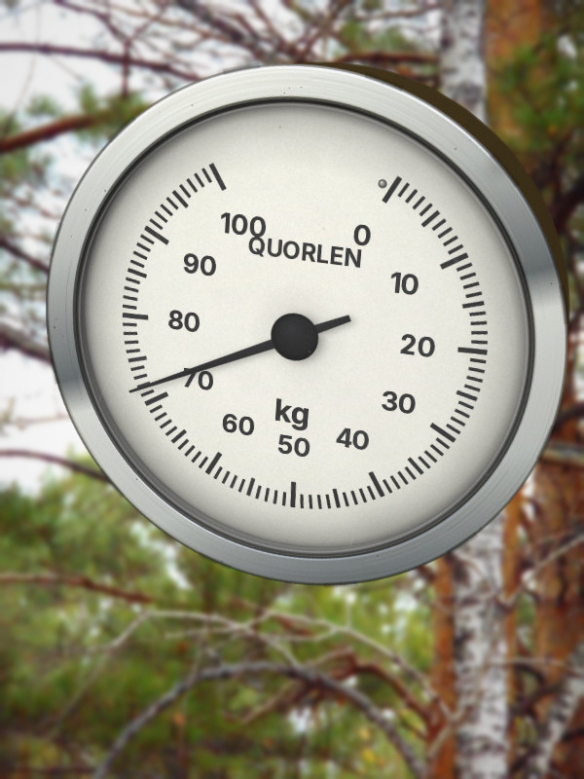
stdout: {"value": 72, "unit": "kg"}
